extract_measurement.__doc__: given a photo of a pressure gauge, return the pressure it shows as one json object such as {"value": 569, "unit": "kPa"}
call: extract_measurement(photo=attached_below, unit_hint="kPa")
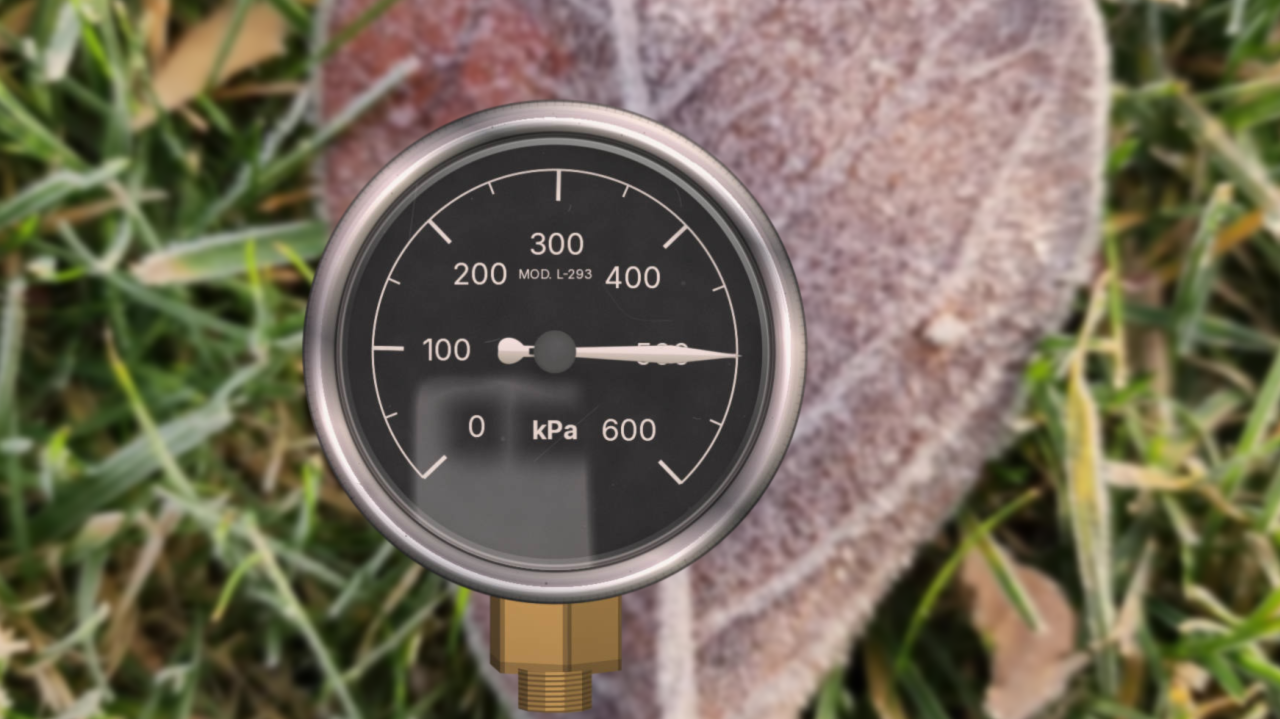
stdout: {"value": 500, "unit": "kPa"}
